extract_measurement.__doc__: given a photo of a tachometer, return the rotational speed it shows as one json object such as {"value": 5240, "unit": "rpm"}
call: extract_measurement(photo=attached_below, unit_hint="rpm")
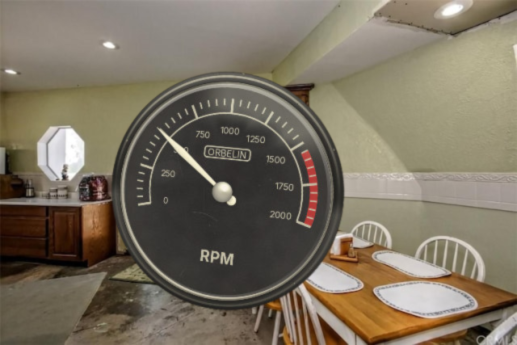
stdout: {"value": 500, "unit": "rpm"}
